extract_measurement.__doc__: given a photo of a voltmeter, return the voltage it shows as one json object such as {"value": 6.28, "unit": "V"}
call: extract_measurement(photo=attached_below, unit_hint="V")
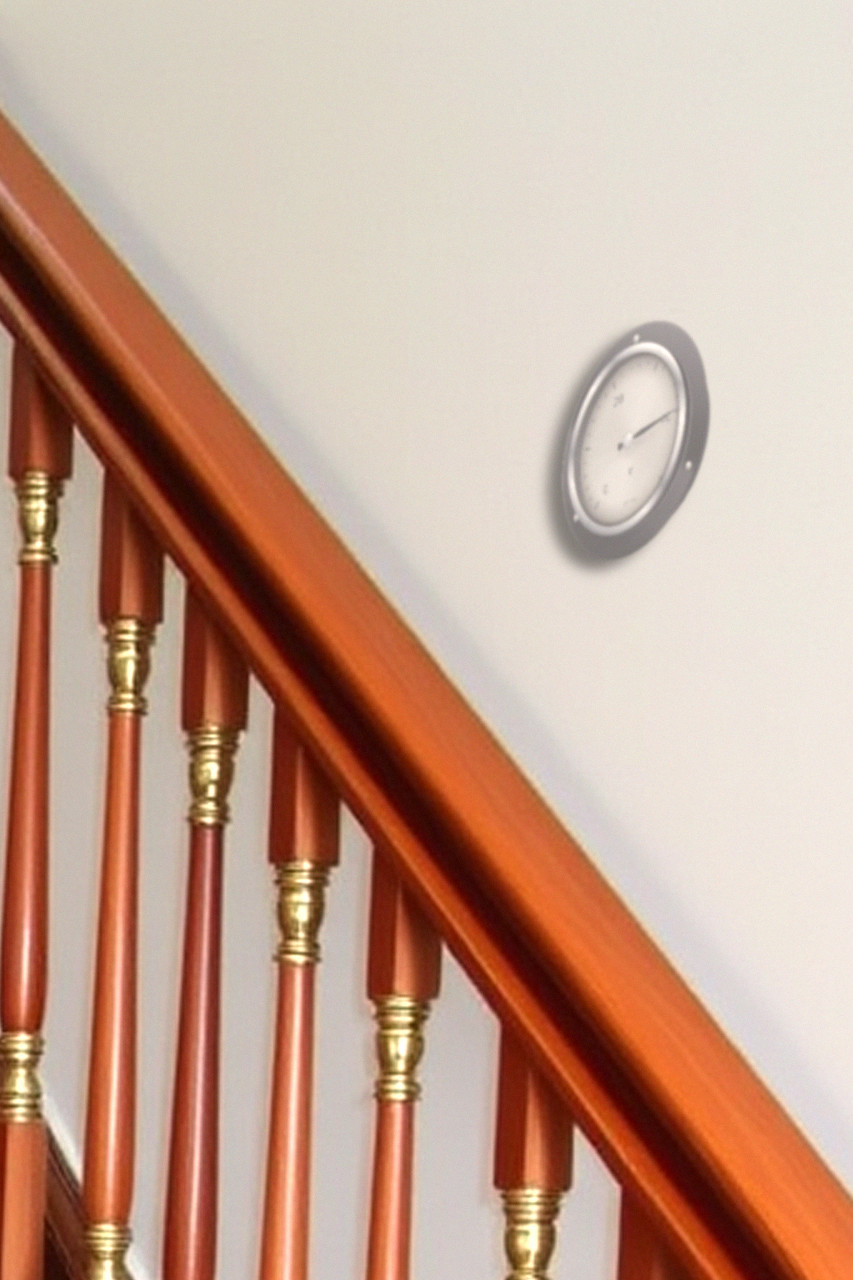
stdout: {"value": 40, "unit": "V"}
